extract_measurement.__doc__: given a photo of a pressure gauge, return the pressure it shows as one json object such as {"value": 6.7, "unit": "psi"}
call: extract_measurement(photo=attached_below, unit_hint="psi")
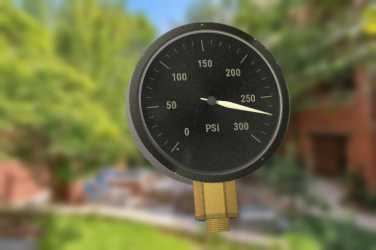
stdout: {"value": 270, "unit": "psi"}
